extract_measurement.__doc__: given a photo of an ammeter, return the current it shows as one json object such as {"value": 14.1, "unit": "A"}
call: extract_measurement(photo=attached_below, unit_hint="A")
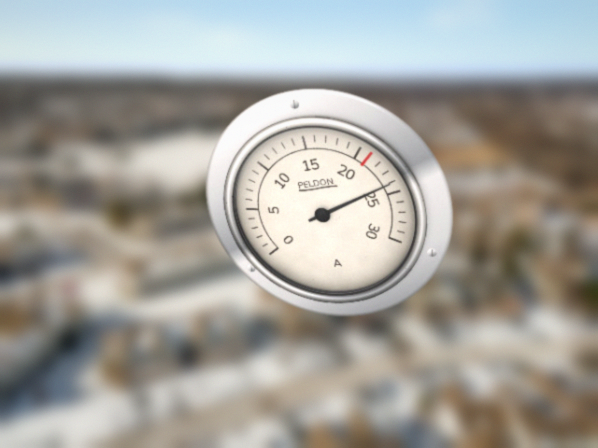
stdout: {"value": 24, "unit": "A"}
